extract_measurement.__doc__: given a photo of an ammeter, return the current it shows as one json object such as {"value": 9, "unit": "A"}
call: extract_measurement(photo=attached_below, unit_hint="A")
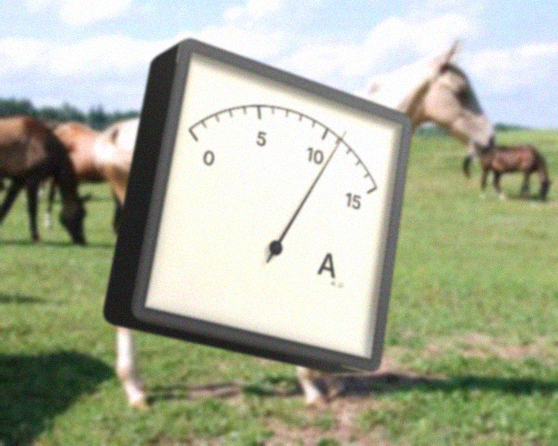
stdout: {"value": 11, "unit": "A"}
